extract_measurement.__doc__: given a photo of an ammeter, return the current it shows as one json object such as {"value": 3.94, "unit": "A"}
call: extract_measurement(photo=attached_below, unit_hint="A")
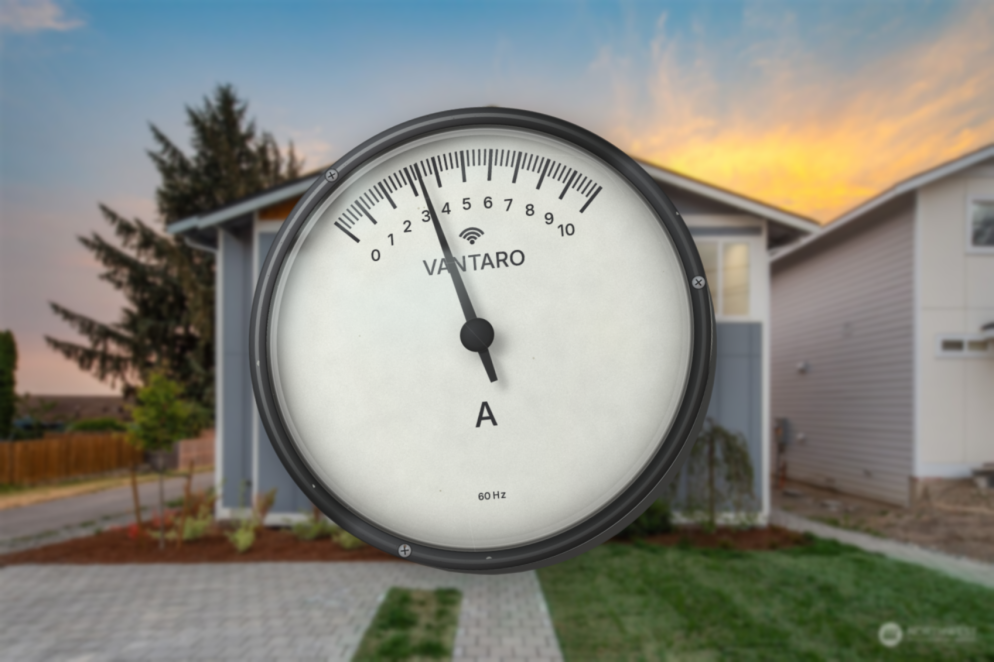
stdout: {"value": 3.4, "unit": "A"}
